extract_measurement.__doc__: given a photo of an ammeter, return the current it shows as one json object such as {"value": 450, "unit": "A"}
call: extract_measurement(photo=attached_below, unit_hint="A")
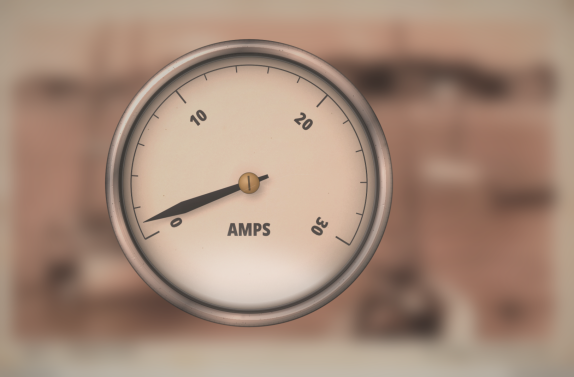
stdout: {"value": 1, "unit": "A"}
